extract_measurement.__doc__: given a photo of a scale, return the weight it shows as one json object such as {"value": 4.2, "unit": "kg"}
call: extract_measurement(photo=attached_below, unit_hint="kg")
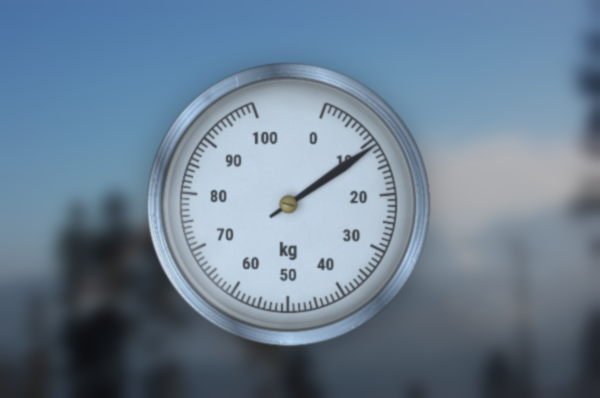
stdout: {"value": 11, "unit": "kg"}
